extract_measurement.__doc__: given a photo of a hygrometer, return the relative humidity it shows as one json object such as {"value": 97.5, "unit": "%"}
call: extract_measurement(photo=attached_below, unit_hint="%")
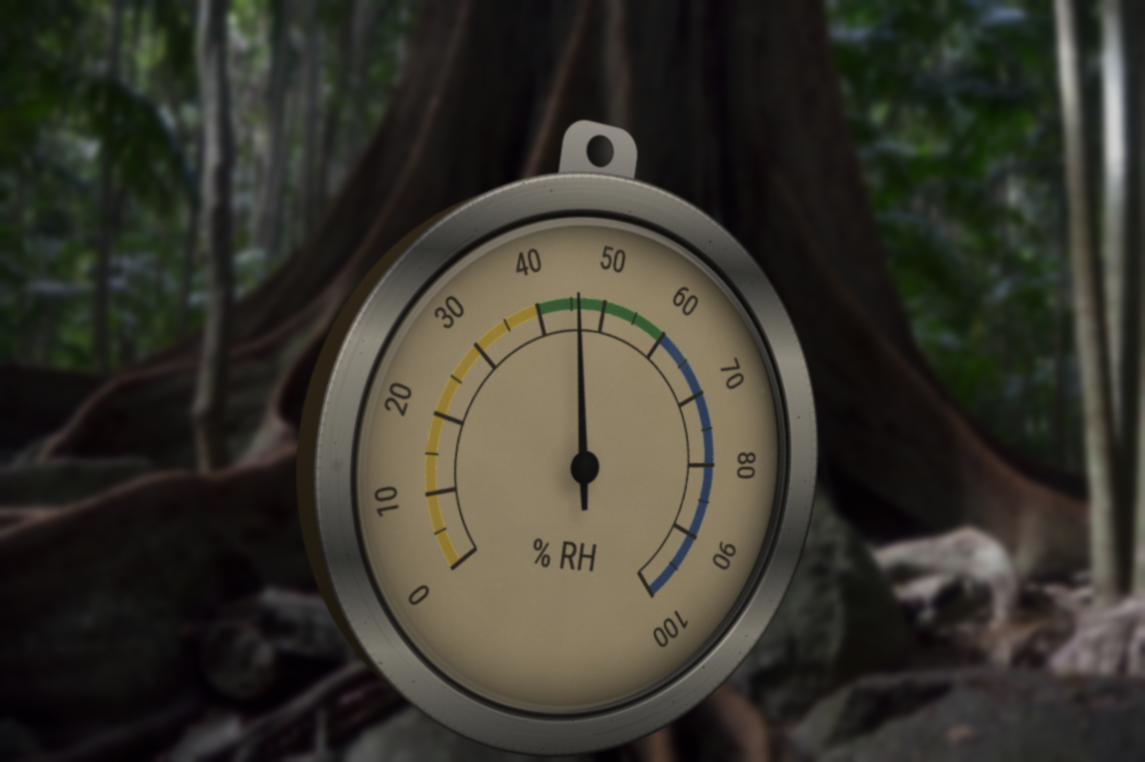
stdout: {"value": 45, "unit": "%"}
